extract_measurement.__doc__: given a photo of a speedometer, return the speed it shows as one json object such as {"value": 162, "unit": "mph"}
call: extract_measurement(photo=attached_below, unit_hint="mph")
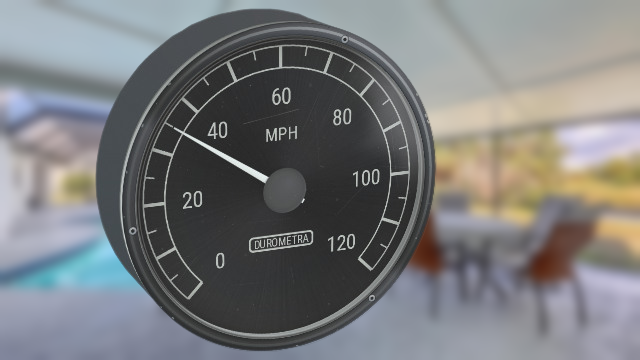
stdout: {"value": 35, "unit": "mph"}
